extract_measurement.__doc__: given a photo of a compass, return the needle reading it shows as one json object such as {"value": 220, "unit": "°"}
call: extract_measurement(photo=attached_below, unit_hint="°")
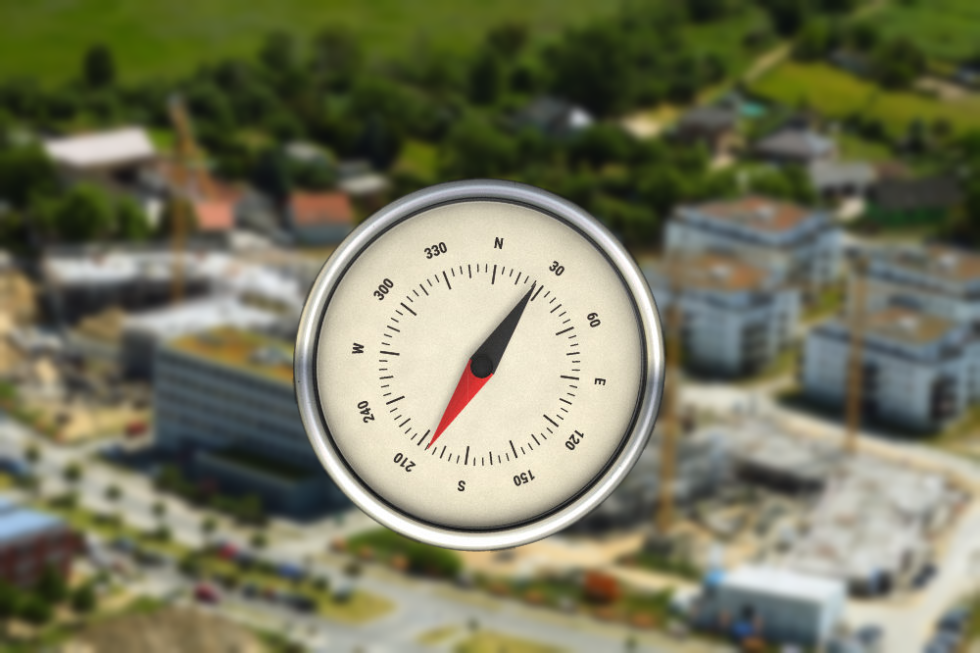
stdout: {"value": 205, "unit": "°"}
